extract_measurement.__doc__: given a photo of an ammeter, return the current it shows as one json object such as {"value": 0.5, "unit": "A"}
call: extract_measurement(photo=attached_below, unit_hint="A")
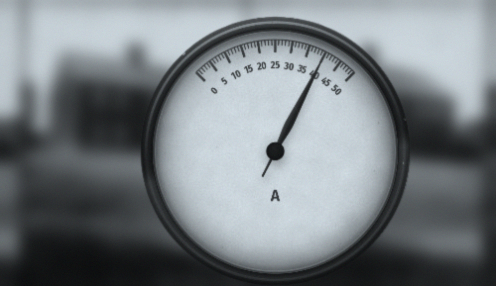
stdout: {"value": 40, "unit": "A"}
